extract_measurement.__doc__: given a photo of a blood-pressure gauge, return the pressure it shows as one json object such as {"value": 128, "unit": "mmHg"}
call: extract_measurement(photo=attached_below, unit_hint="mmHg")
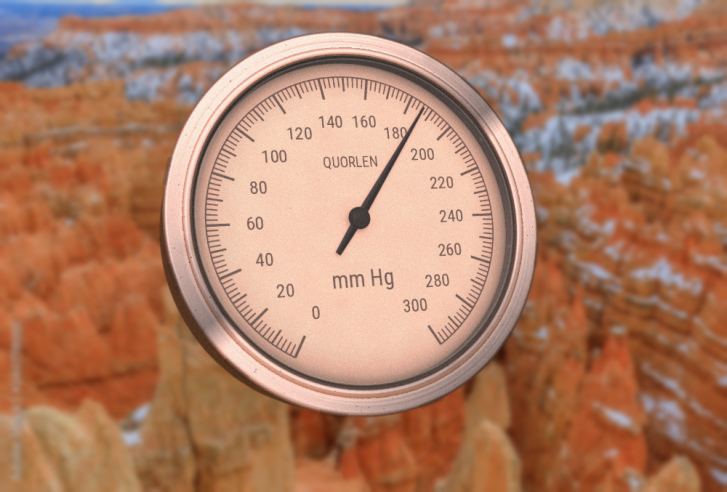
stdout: {"value": 186, "unit": "mmHg"}
